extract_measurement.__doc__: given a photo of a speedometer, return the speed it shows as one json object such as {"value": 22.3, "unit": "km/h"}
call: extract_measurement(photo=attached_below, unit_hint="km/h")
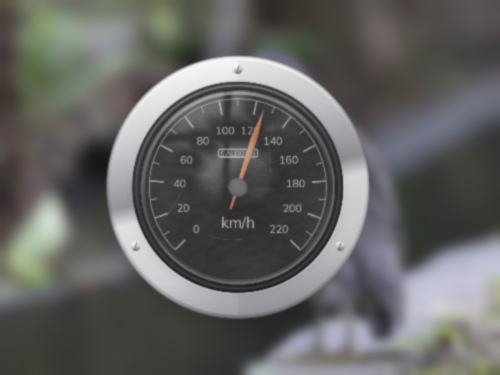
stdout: {"value": 125, "unit": "km/h"}
